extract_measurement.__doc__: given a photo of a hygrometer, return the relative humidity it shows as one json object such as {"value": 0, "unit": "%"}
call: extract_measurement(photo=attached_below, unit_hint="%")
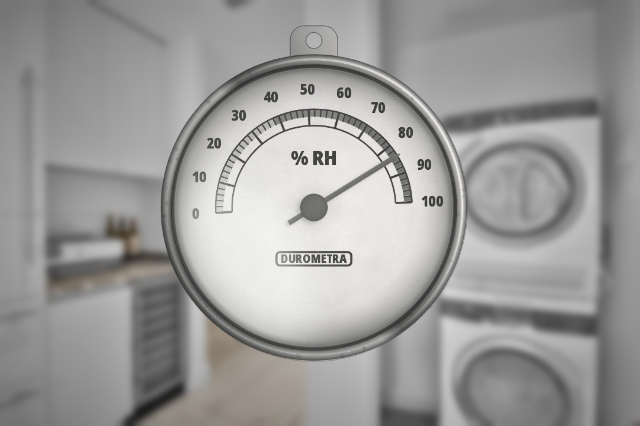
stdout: {"value": 84, "unit": "%"}
